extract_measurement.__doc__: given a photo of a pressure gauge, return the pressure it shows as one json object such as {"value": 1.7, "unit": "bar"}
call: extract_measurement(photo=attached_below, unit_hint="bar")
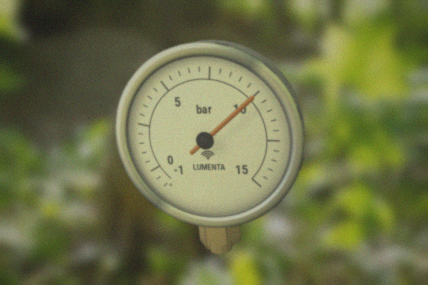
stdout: {"value": 10, "unit": "bar"}
